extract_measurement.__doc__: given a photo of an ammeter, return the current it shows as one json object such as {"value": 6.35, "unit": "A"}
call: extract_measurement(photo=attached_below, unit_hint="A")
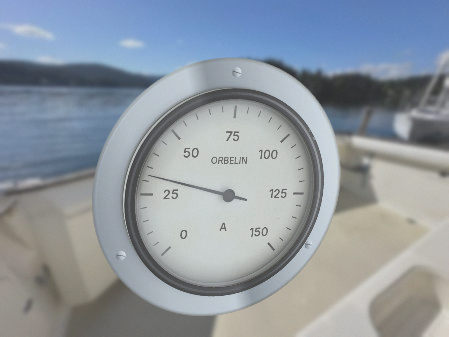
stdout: {"value": 32.5, "unit": "A"}
